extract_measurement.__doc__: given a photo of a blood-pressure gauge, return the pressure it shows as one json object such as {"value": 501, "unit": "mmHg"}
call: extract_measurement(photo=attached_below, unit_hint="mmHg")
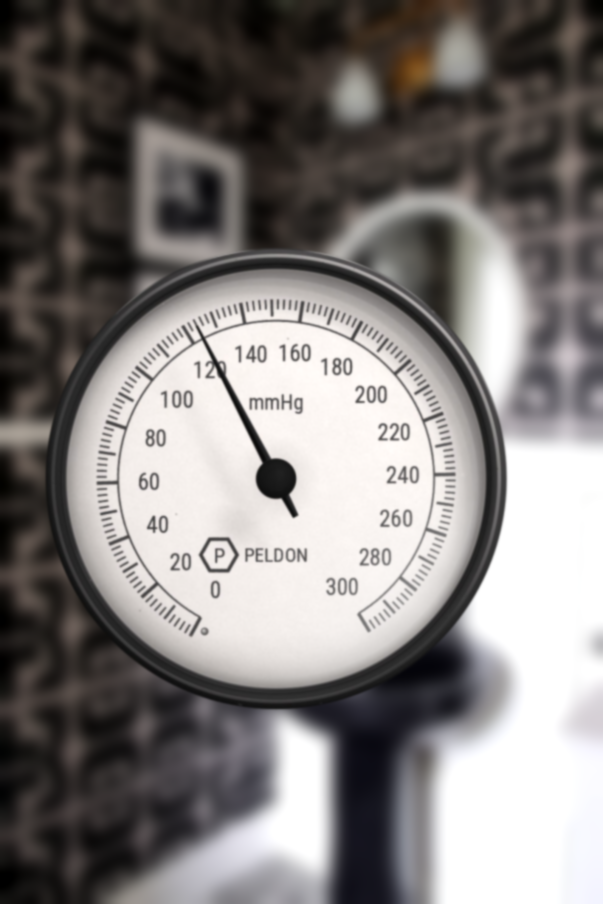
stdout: {"value": 124, "unit": "mmHg"}
